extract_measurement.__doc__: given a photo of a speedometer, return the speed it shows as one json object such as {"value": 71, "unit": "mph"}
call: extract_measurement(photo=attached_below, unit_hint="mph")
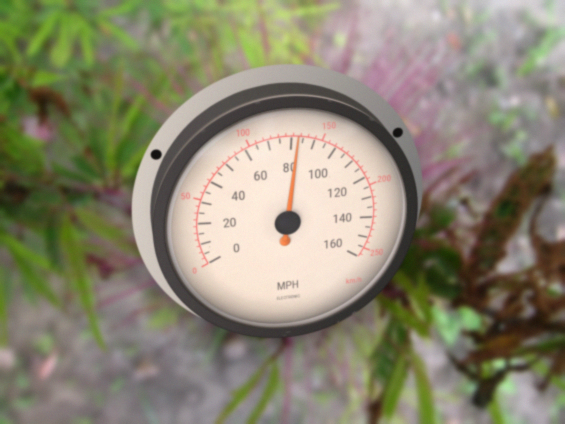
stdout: {"value": 82.5, "unit": "mph"}
